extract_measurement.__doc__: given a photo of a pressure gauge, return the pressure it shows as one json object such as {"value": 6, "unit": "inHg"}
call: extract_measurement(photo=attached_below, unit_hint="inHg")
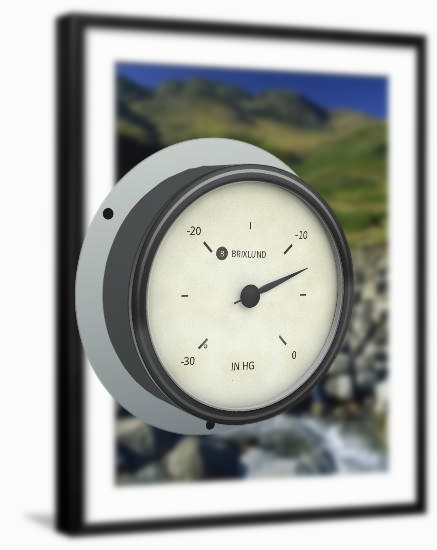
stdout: {"value": -7.5, "unit": "inHg"}
